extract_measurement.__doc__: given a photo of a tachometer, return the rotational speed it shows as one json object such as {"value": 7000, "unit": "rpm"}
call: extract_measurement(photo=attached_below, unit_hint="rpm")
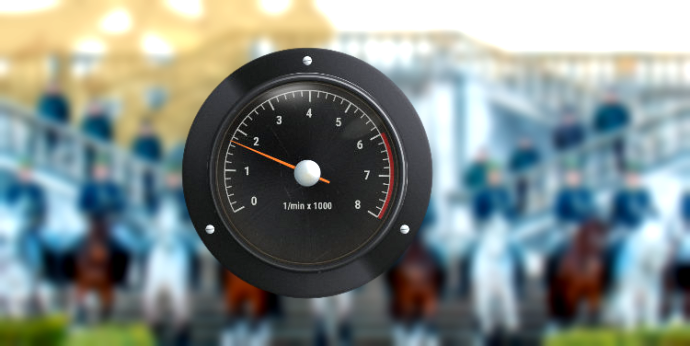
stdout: {"value": 1700, "unit": "rpm"}
